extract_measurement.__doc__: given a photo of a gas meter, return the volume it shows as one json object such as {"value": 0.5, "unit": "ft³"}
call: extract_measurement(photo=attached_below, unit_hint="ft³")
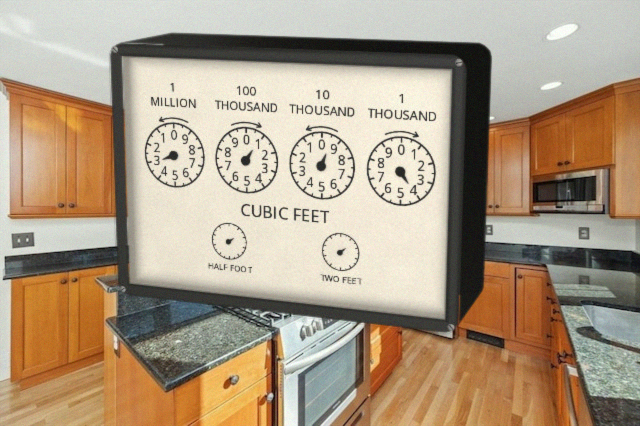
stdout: {"value": 309400, "unit": "ft³"}
